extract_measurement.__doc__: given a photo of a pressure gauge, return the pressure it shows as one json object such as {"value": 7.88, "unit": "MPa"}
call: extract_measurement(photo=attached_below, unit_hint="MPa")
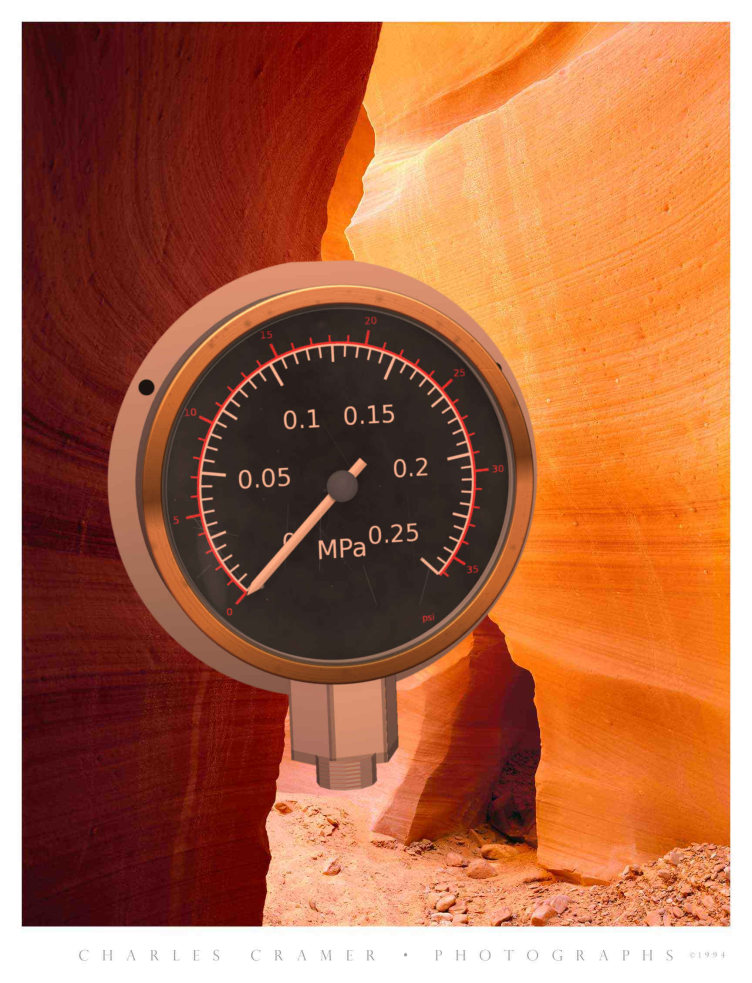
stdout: {"value": 0, "unit": "MPa"}
